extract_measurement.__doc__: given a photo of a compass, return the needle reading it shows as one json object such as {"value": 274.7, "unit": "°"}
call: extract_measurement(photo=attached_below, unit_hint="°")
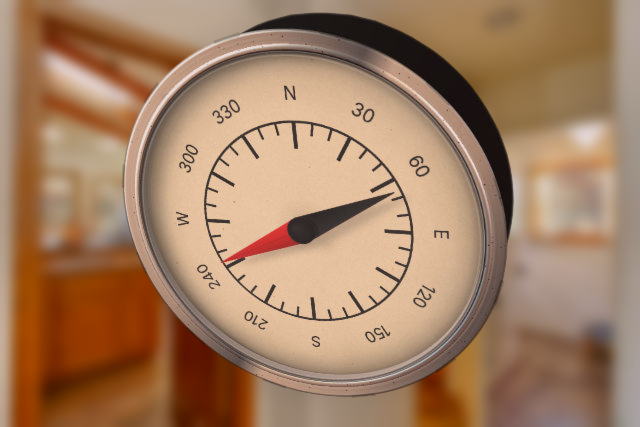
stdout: {"value": 245, "unit": "°"}
